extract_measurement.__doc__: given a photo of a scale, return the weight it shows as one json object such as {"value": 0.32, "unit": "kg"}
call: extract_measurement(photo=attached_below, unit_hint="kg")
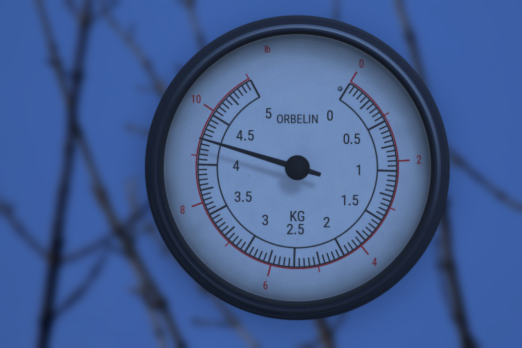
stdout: {"value": 4.25, "unit": "kg"}
